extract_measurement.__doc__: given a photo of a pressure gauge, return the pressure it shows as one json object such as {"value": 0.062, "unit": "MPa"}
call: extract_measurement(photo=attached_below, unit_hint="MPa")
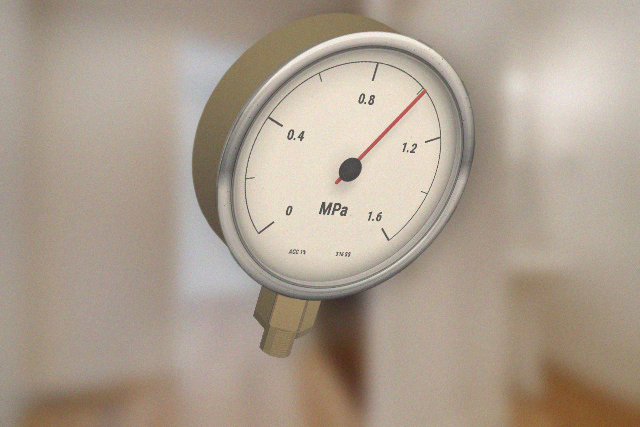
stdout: {"value": 1, "unit": "MPa"}
